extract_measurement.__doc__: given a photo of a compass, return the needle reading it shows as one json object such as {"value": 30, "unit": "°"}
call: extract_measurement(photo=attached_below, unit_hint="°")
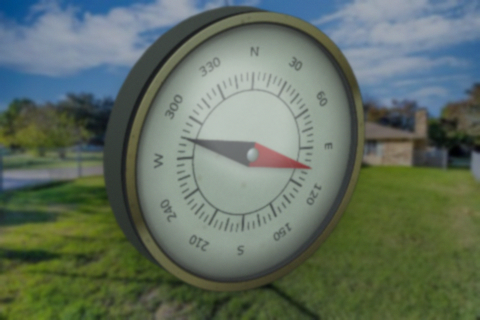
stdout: {"value": 105, "unit": "°"}
